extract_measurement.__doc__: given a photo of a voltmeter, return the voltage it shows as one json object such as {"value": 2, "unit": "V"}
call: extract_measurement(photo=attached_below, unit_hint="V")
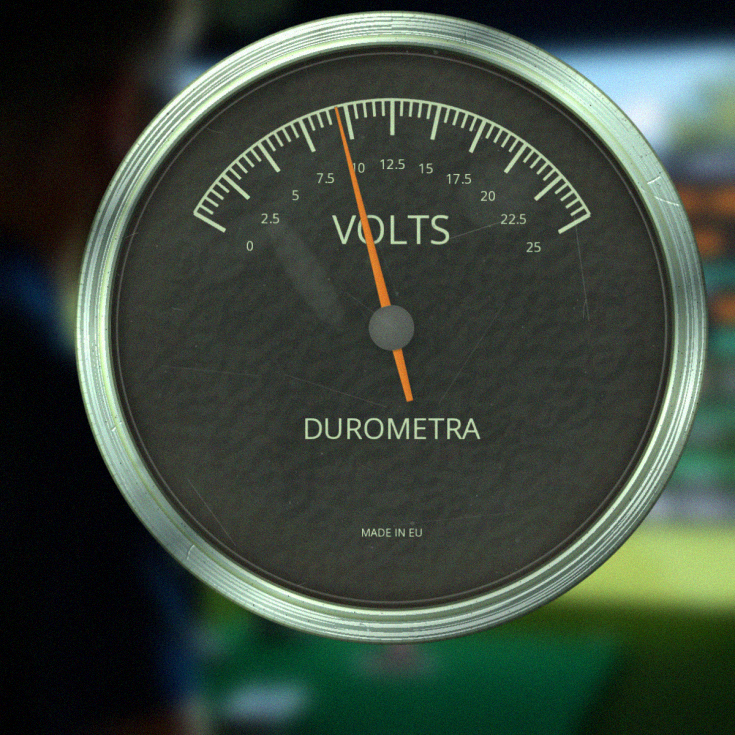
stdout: {"value": 9.5, "unit": "V"}
